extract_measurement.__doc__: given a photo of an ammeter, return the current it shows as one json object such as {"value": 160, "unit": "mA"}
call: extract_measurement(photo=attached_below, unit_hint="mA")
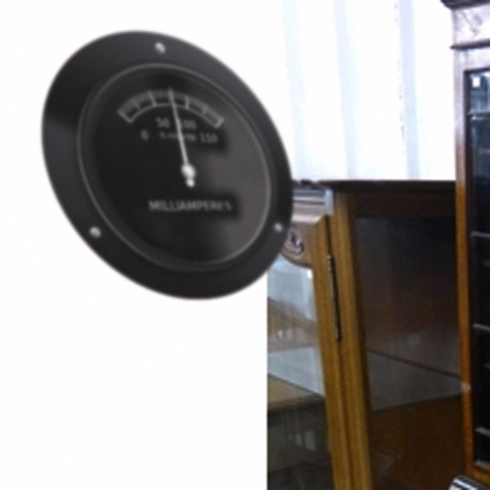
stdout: {"value": 75, "unit": "mA"}
